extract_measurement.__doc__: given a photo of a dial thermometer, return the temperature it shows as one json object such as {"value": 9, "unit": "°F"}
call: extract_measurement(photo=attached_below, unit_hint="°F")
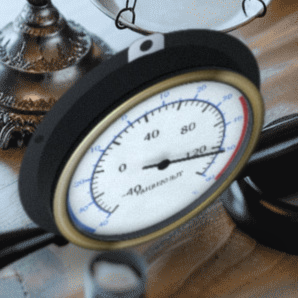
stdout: {"value": 120, "unit": "°F"}
